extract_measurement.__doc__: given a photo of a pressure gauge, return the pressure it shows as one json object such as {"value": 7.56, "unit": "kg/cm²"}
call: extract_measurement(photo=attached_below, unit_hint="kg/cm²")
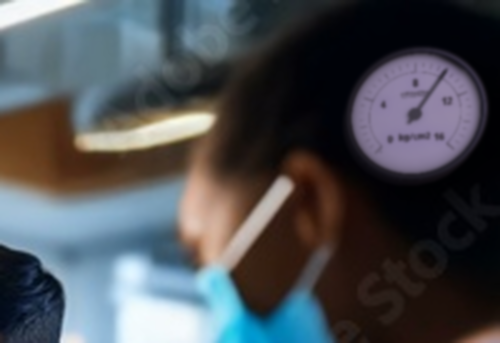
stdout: {"value": 10, "unit": "kg/cm²"}
